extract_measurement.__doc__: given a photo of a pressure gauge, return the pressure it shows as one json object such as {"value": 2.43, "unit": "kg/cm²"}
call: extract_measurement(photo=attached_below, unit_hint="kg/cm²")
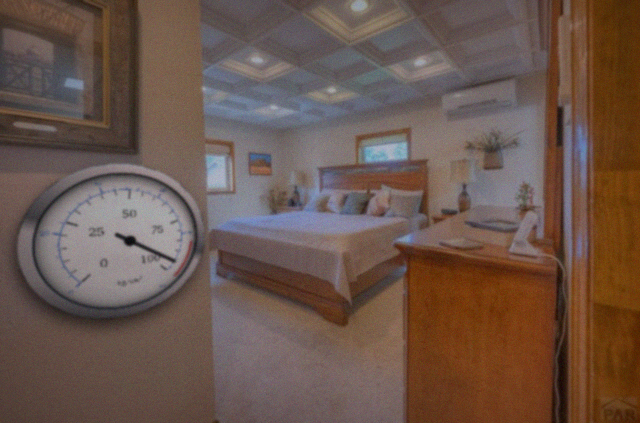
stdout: {"value": 95, "unit": "kg/cm²"}
